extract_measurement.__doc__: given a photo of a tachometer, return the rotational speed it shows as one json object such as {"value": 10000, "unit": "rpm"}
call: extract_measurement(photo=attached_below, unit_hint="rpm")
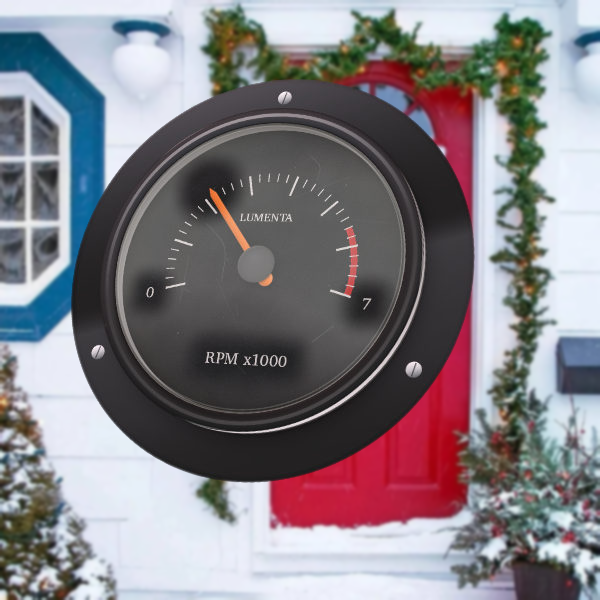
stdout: {"value": 2200, "unit": "rpm"}
